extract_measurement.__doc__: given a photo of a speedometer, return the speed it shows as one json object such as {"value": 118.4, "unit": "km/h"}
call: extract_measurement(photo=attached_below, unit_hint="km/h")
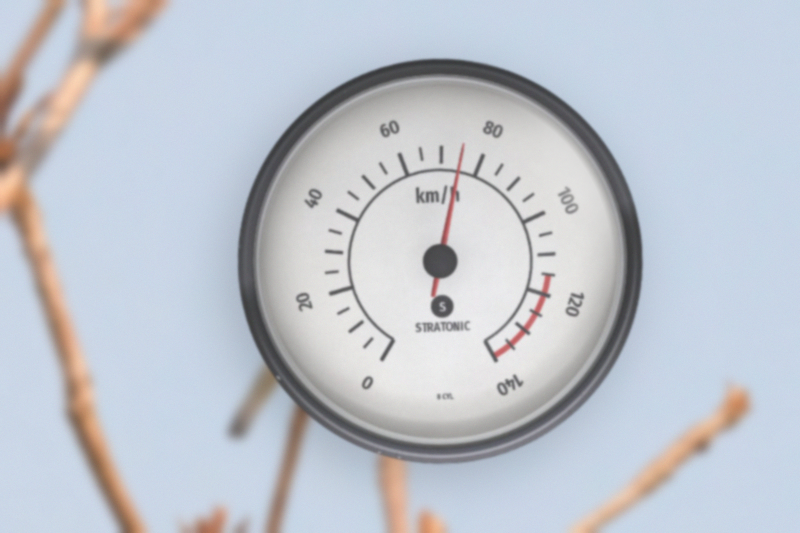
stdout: {"value": 75, "unit": "km/h"}
